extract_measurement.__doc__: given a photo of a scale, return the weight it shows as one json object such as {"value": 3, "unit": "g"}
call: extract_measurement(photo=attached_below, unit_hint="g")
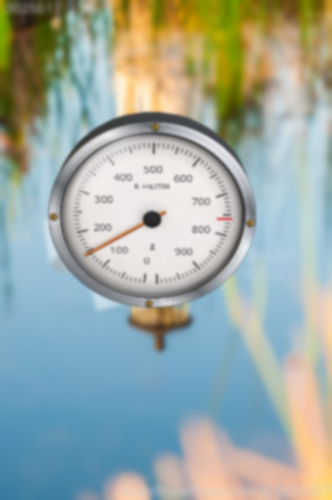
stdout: {"value": 150, "unit": "g"}
